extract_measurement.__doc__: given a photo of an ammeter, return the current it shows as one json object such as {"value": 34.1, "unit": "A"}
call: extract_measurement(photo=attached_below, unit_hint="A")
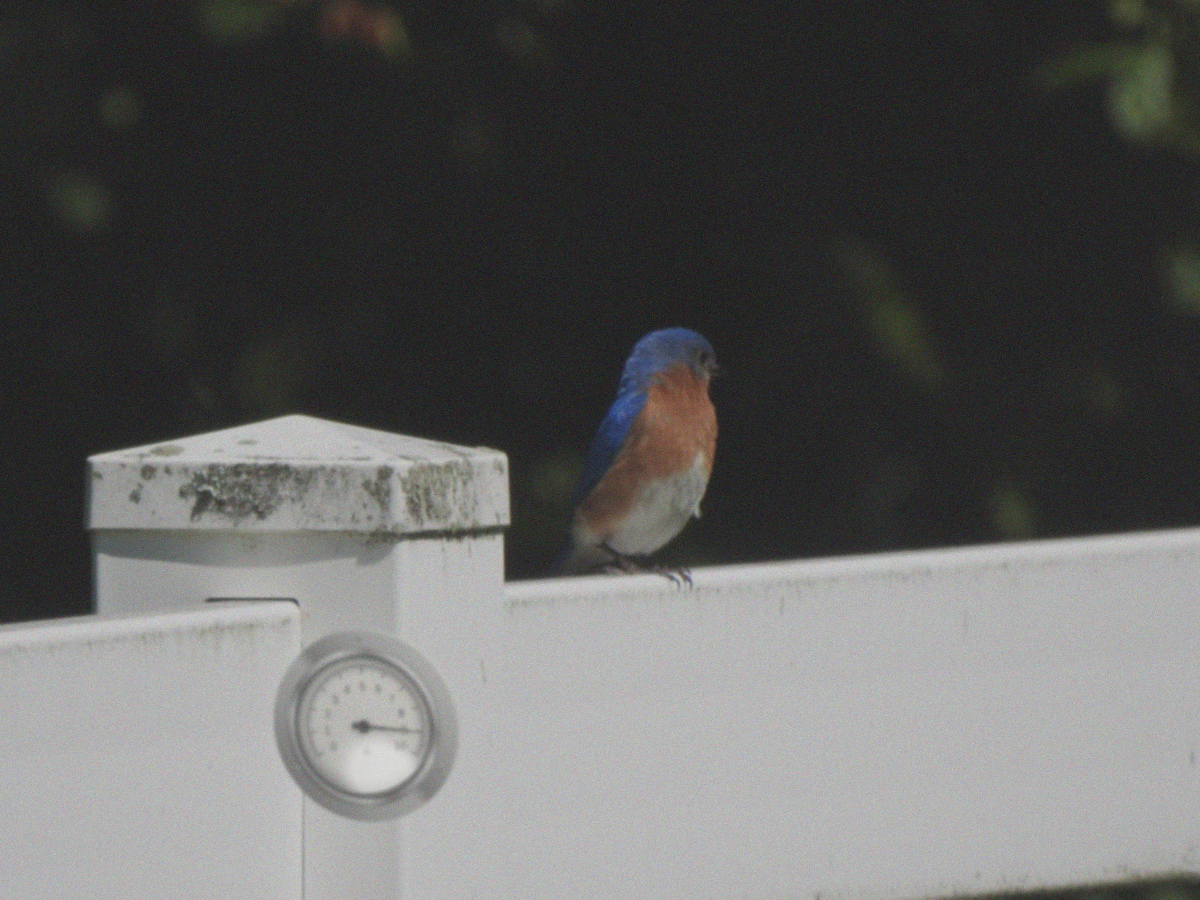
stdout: {"value": 9, "unit": "A"}
